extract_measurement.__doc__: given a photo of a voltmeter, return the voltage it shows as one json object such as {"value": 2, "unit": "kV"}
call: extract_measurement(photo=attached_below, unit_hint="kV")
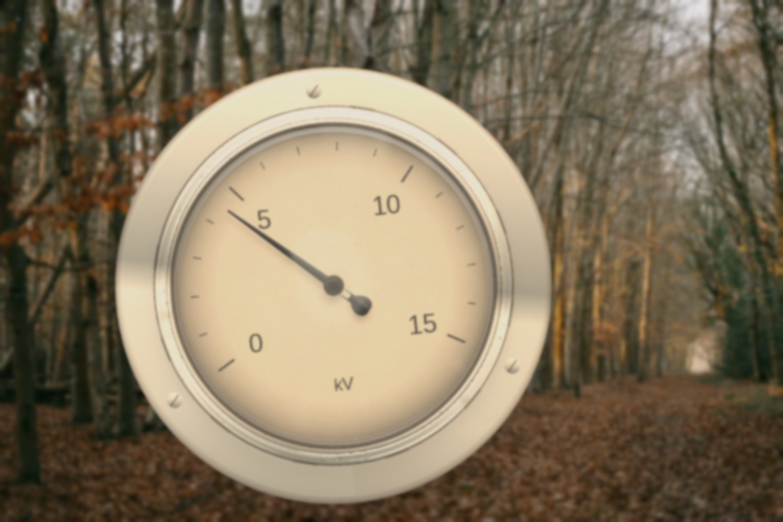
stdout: {"value": 4.5, "unit": "kV"}
